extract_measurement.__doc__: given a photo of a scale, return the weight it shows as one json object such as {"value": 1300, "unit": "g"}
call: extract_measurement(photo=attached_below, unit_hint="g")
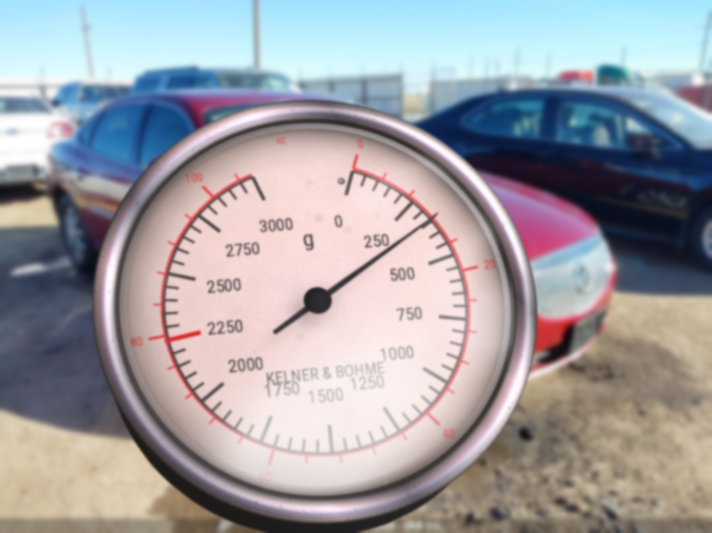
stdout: {"value": 350, "unit": "g"}
